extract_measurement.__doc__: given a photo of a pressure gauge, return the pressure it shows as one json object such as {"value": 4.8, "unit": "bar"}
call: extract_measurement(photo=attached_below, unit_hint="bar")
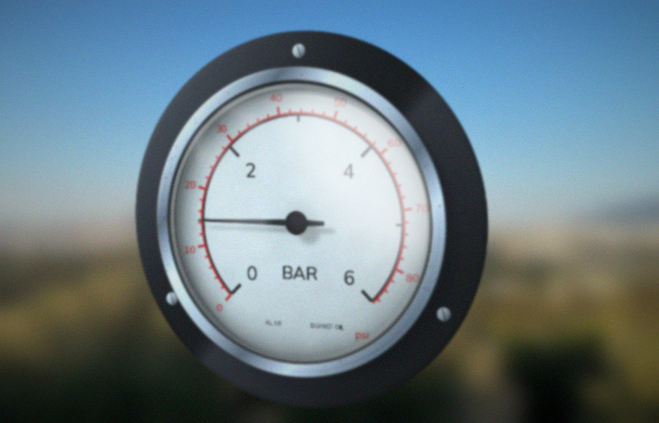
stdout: {"value": 1, "unit": "bar"}
